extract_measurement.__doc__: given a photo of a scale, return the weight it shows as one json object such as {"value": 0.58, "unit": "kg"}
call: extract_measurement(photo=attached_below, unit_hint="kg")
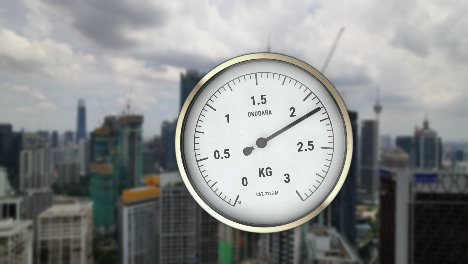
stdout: {"value": 2.15, "unit": "kg"}
